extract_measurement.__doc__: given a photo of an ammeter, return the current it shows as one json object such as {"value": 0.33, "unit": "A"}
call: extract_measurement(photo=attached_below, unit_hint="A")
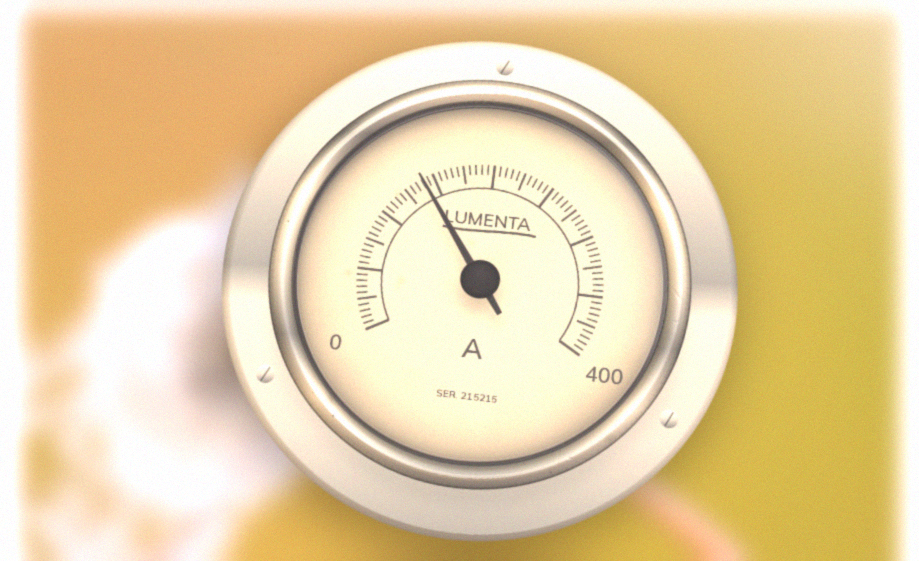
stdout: {"value": 140, "unit": "A"}
